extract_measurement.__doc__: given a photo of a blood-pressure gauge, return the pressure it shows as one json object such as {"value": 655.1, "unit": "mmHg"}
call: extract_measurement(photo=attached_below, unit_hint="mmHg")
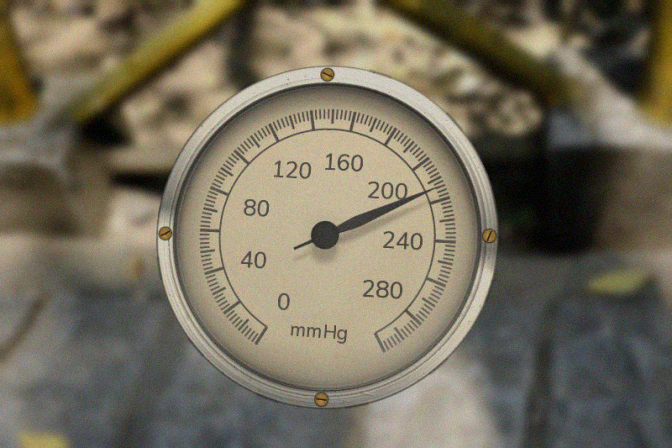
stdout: {"value": 214, "unit": "mmHg"}
